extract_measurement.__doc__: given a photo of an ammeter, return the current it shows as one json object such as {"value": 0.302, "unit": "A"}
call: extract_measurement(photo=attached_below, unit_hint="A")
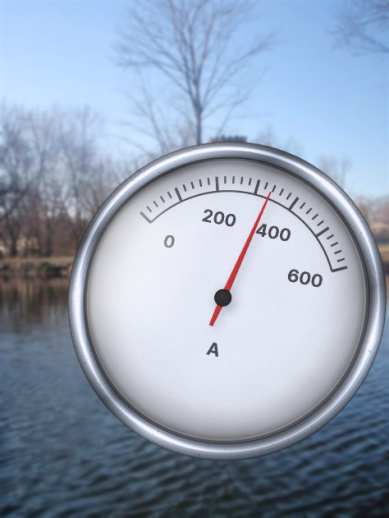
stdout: {"value": 340, "unit": "A"}
